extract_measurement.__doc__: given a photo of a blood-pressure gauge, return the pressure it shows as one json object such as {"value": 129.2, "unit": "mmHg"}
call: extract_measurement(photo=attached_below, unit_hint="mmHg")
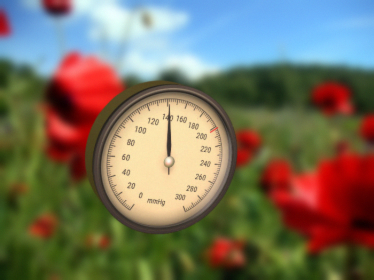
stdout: {"value": 140, "unit": "mmHg"}
